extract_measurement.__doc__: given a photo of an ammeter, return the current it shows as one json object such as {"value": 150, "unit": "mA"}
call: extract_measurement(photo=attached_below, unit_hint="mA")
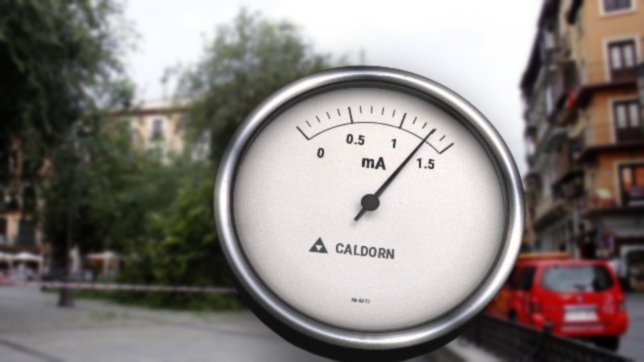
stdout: {"value": 1.3, "unit": "mA"}
